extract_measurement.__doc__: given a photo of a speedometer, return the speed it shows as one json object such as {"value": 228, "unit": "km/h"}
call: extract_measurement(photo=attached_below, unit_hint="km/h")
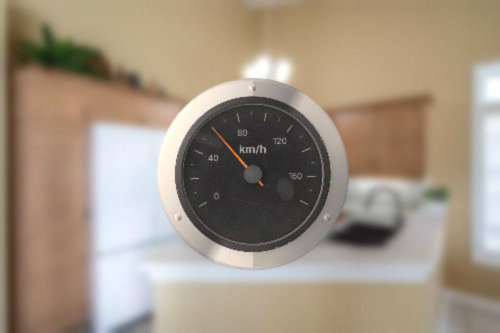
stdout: {"value": 60, "unit": "km/h"}
